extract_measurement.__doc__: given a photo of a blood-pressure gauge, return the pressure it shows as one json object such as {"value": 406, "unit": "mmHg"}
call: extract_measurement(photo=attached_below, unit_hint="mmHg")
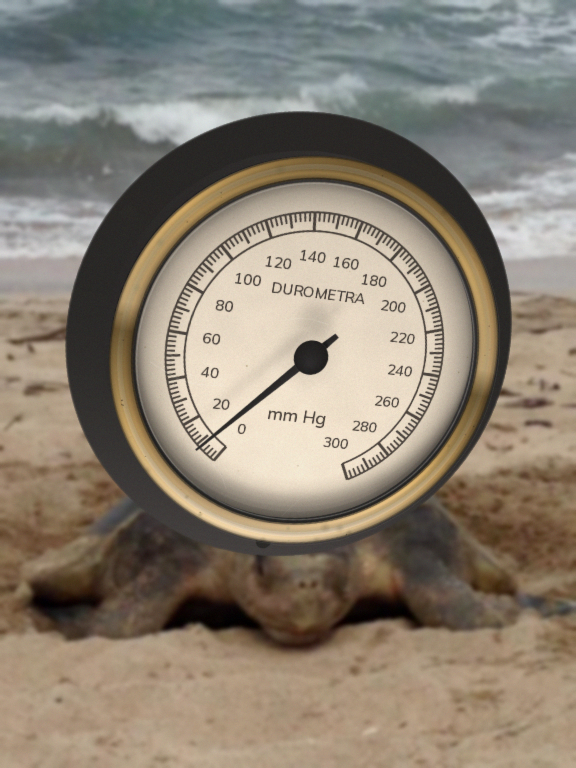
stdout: {"value": 10, "unit": "mmHg"}
